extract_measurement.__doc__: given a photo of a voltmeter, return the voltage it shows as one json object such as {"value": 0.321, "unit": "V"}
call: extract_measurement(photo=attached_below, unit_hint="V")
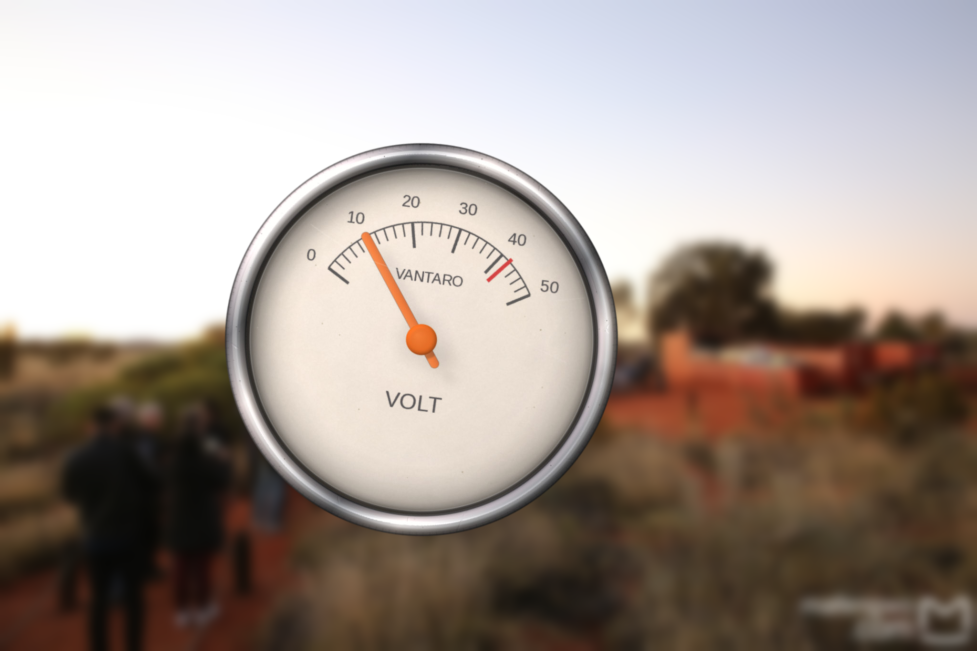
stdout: {"value": 10, "unit": "V"}
